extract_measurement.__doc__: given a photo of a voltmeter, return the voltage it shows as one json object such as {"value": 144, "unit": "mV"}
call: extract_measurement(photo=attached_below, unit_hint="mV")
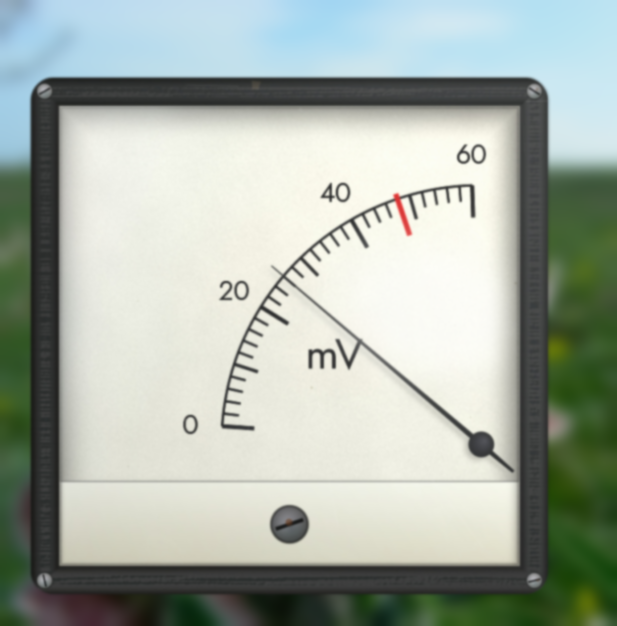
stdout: {"value": 26, "unit": "mV"}
